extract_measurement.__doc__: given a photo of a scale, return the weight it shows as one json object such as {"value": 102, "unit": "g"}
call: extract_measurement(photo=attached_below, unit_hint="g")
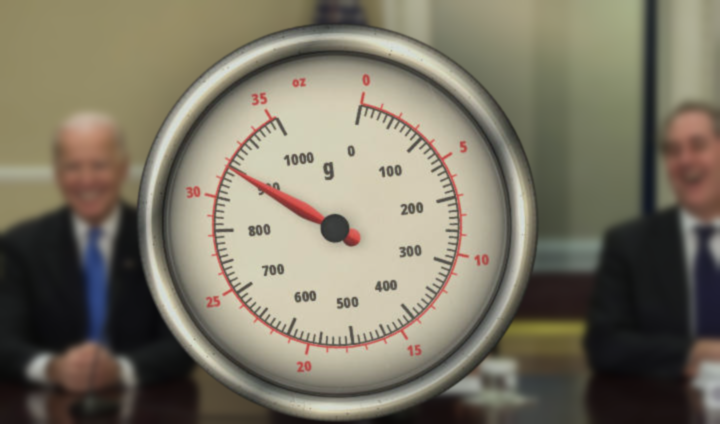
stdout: {"value": 900, "unit": "g"}
